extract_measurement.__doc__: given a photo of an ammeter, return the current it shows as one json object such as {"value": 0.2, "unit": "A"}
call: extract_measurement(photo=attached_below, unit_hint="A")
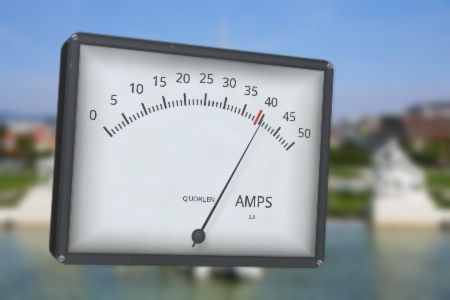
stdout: {"value": 40, "unit": "A"}
